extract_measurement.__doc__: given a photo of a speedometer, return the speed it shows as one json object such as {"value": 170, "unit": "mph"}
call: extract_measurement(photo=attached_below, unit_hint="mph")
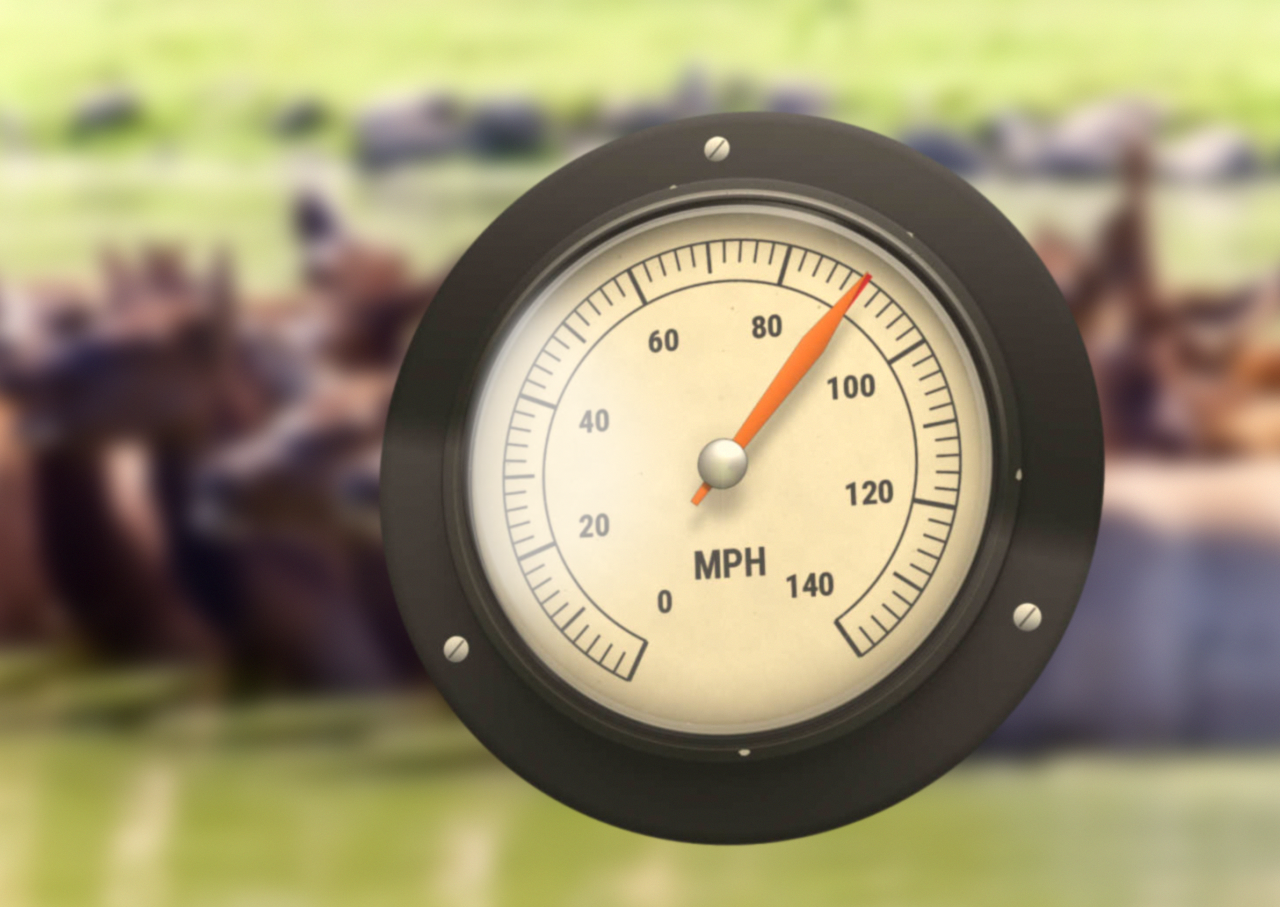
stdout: {"value": 90, "unit": "mph"}
